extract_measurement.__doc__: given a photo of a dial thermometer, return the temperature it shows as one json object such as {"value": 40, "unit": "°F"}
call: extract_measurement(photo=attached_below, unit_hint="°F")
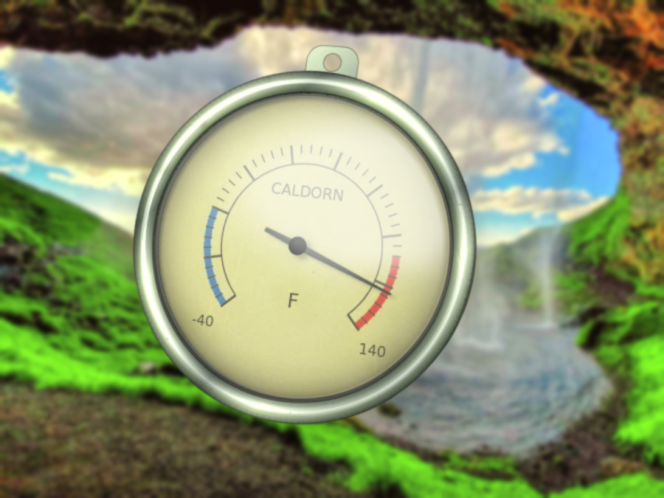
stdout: {"value": 122, "unit": "°F"}
